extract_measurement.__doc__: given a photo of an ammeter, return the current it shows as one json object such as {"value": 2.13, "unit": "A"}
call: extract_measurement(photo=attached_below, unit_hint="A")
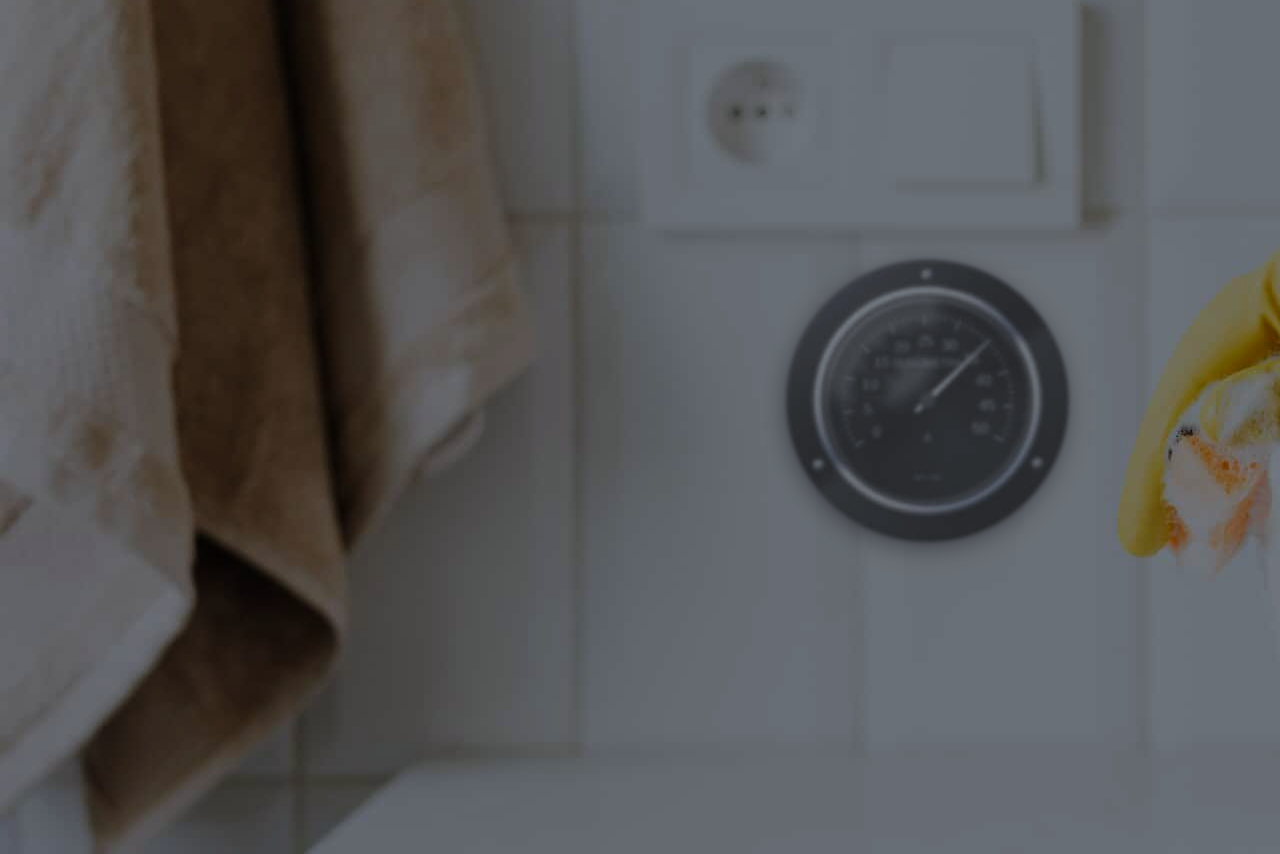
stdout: {"value": 35, "unit": "A"}
